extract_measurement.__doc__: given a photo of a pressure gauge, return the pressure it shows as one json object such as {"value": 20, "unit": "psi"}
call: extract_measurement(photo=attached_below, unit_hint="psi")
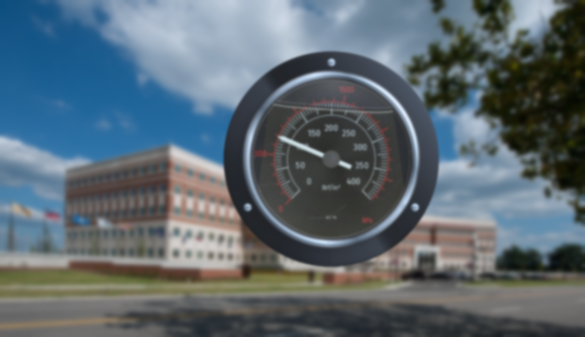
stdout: {"value": 100, "unit": "psi"}
